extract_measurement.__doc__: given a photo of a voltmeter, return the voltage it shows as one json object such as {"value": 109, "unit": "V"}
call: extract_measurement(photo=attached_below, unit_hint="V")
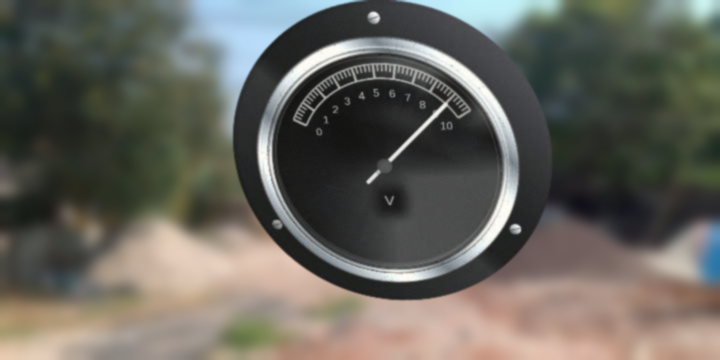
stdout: {"value": 9, "unit": "V"}
